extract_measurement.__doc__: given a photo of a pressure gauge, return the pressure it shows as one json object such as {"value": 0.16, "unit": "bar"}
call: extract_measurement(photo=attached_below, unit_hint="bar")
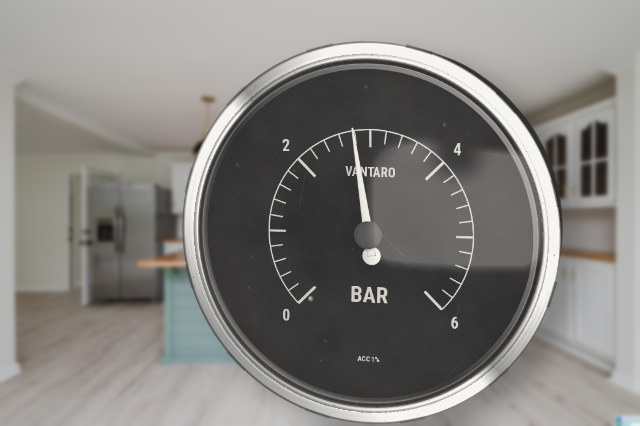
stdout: {"value": 2.8, "unit": "bar"}
